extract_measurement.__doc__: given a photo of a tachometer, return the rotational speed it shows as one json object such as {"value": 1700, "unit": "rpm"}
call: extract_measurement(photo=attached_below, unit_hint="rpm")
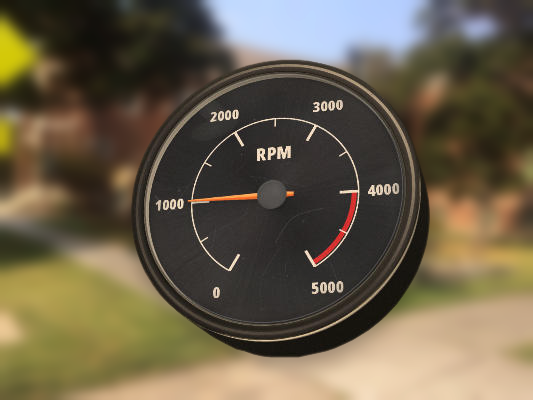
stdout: {"value": 1000, "unit": "rpm"}
